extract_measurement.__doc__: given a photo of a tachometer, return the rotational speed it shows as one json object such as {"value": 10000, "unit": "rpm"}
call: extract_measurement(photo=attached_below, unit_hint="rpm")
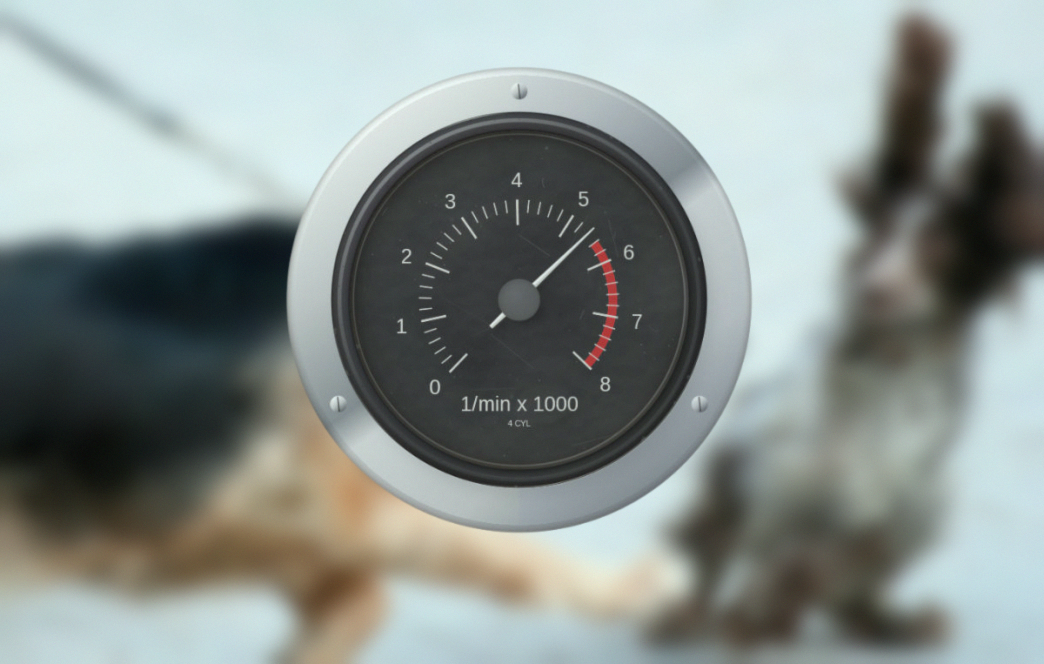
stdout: {"value": 5400, "unit": "rpm"}
